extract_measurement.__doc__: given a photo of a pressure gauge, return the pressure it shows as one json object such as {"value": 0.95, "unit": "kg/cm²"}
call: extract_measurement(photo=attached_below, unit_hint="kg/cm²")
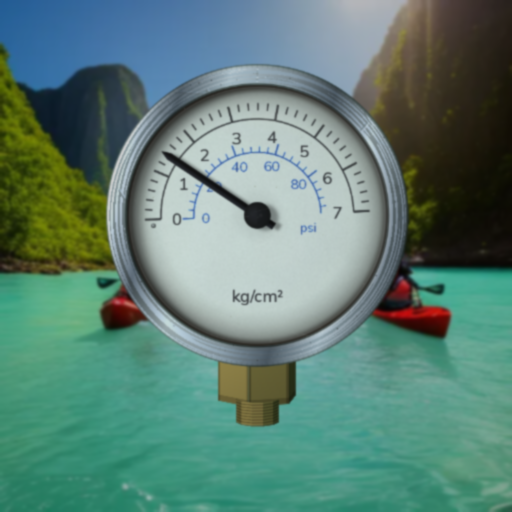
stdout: {"value": 1.4, "unit": "kg/cm²"}
